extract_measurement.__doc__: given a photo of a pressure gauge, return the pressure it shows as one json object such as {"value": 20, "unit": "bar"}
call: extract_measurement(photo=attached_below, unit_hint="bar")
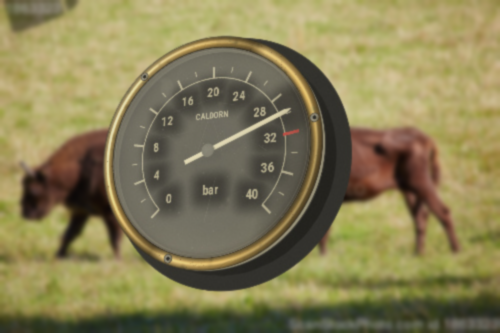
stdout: {"value": 30, "unit": "bar"}
